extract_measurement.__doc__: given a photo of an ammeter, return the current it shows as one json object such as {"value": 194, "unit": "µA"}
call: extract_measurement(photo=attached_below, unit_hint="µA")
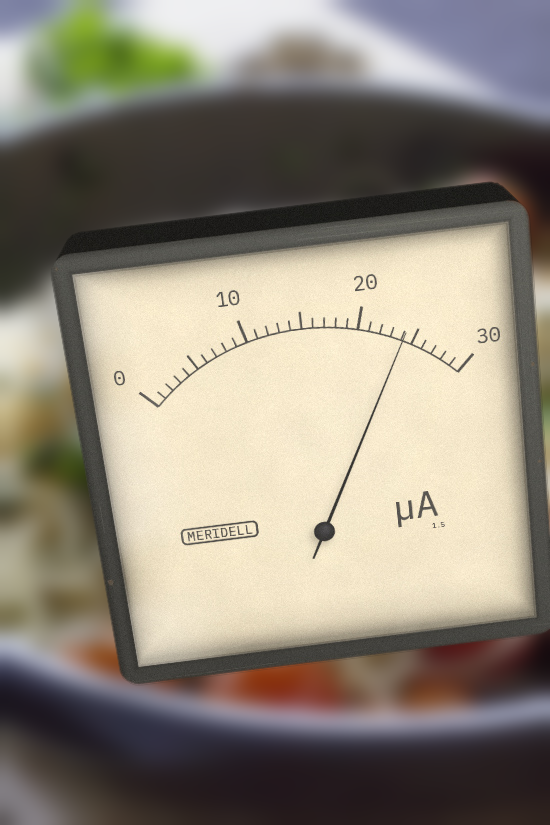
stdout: {"value": 24, "unit": "µA"}
